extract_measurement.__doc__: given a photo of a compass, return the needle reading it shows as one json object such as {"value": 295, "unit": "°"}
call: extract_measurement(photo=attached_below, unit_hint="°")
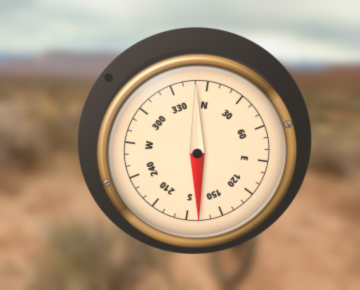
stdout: {"value": 170, "unit": "°"}
